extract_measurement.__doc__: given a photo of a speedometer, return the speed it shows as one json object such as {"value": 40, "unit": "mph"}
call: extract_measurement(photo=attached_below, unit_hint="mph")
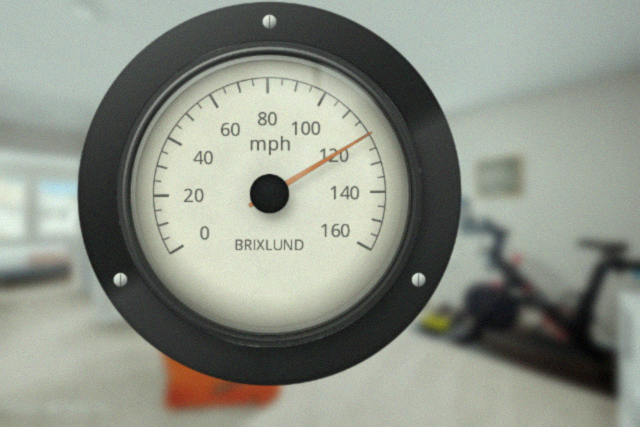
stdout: {"value": 120, "unit": "mph"}
